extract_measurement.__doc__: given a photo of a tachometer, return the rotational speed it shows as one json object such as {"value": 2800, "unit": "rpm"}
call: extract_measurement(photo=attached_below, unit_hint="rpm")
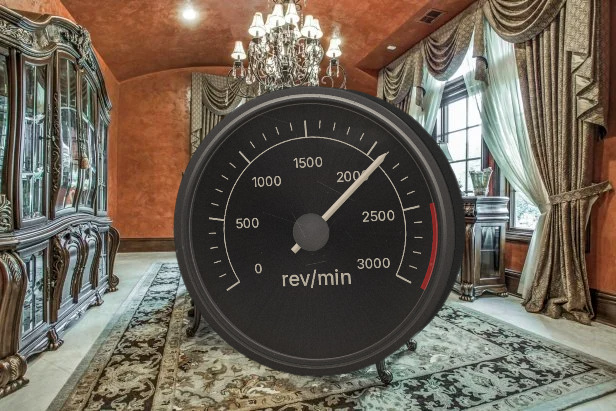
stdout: {"value": 2100, "unit": "rpm"}
